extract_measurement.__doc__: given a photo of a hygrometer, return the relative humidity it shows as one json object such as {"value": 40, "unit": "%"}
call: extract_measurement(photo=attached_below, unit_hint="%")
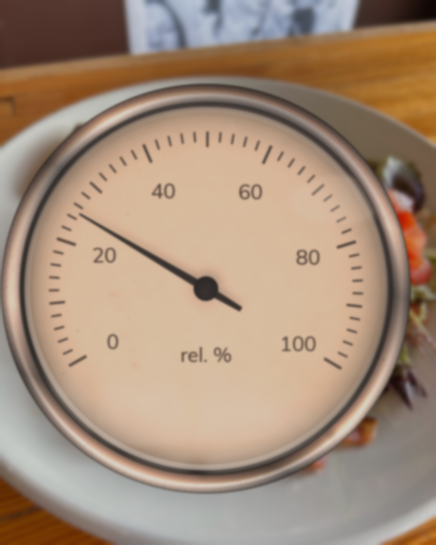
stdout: {"value": 25, "unit": "%"}
